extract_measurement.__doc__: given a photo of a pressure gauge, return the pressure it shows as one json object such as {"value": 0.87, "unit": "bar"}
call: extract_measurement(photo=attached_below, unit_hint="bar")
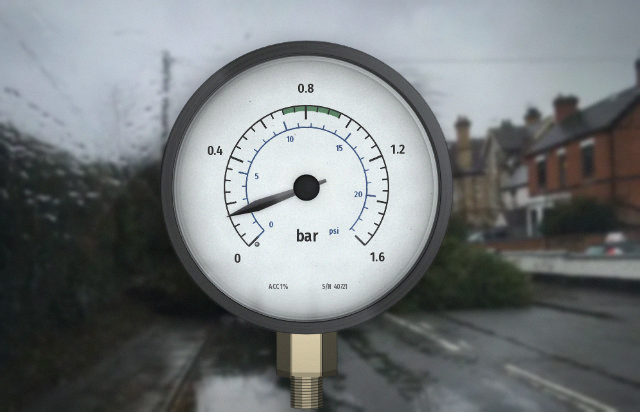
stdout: {"value": 0.15, "unit": "bar"}
